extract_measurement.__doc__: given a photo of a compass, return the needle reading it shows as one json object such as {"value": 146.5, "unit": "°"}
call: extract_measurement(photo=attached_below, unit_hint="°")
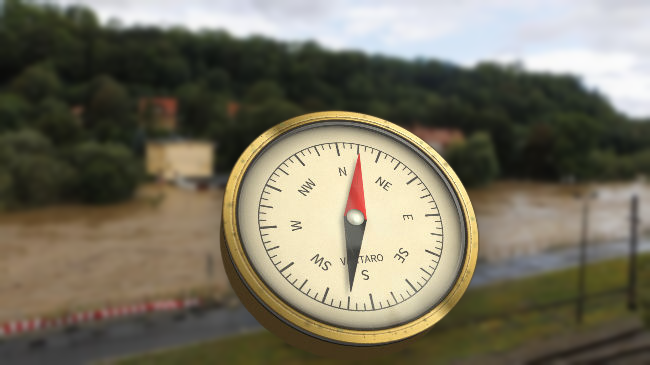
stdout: {"value": 15, "unit": "°"}
